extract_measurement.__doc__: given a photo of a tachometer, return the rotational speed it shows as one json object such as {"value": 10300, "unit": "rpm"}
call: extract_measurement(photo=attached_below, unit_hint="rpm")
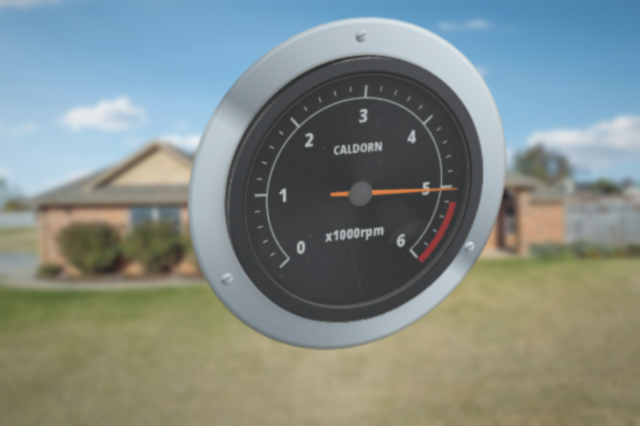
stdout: {"value": 5000, "unit": "rpm"}
